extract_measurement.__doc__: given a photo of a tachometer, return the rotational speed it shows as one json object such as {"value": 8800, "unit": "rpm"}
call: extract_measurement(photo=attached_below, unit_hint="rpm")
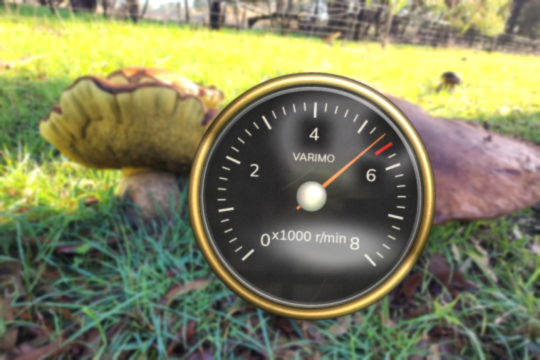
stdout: {"value": 5400, "unit": "rpm"}
